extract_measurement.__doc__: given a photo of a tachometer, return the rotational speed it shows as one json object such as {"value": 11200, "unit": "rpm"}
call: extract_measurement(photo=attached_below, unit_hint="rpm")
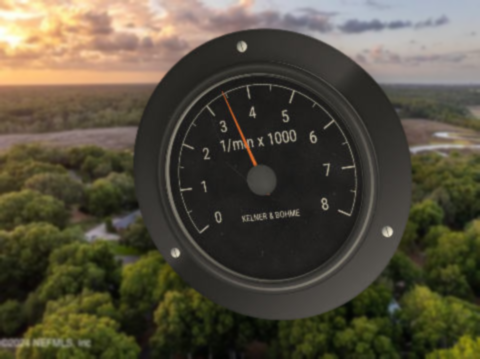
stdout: {"value": 3500, "unit": "rpm"}
